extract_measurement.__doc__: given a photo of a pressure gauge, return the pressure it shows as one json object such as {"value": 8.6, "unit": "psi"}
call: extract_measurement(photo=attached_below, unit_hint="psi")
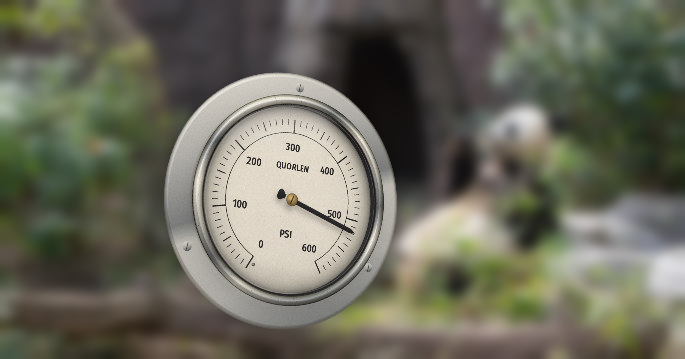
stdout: {"value": 520, "unit": "psi"}
